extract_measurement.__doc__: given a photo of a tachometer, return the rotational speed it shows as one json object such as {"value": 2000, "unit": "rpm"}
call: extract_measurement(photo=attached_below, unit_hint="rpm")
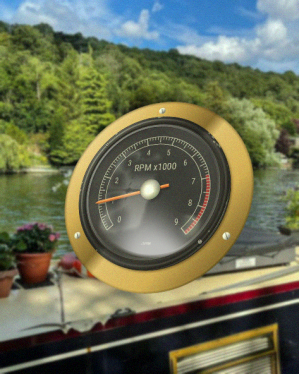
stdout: {"value": 1000, "unit": "rpm"}
